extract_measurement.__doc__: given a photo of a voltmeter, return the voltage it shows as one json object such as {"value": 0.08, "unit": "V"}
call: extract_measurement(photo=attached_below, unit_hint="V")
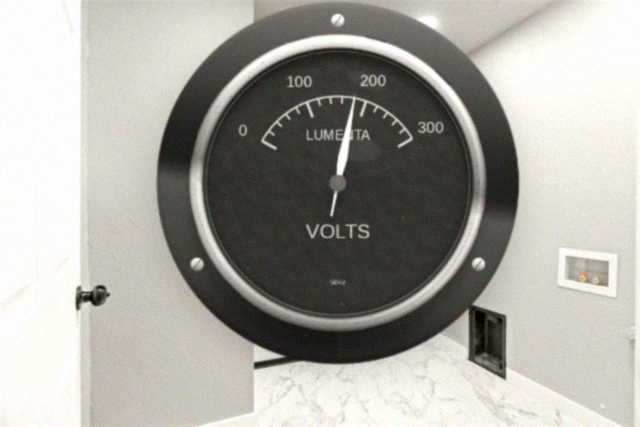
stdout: {"value": 180, "unit": "V"}
